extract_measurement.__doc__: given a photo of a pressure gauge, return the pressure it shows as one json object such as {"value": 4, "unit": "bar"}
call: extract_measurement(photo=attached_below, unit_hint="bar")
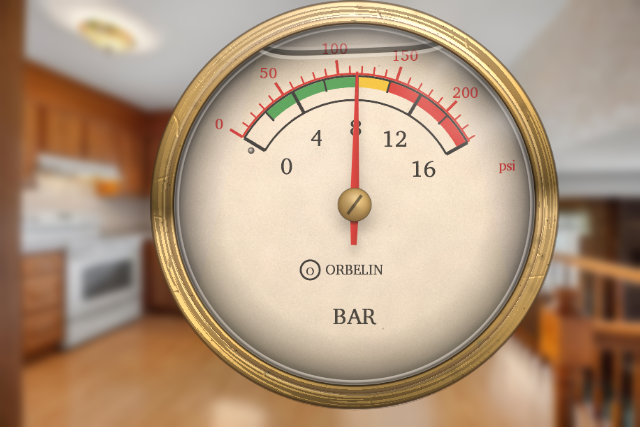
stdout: {"value": 8, "unit": "bar"}
